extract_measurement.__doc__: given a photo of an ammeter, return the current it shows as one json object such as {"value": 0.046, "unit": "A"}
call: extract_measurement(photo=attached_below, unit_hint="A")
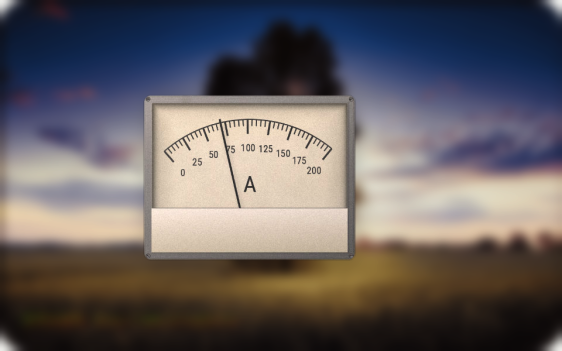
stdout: {"value": 70, "unit": "A"}
